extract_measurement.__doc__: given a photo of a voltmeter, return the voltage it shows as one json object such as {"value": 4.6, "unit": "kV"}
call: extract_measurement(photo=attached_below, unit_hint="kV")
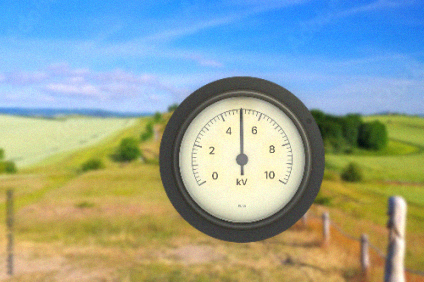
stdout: {"value": 5, "unit": "kV"}
